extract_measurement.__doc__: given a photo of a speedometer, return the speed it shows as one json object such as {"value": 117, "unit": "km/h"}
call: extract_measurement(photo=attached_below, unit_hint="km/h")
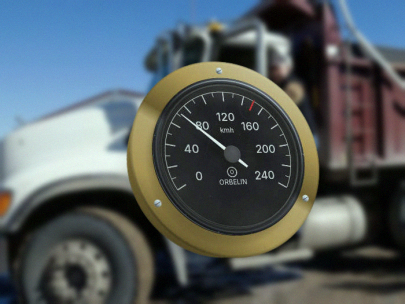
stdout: {"value": 70, "unit": "km/h"}
